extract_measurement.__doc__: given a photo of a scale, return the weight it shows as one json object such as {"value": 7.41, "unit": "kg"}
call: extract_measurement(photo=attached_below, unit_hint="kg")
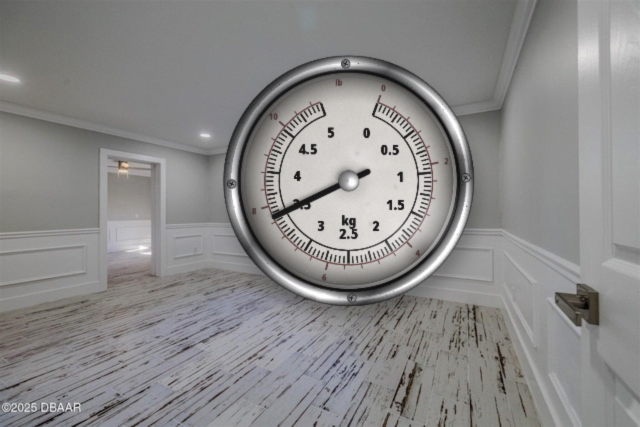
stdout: {"value": 3.5, "unit": "kg"}
